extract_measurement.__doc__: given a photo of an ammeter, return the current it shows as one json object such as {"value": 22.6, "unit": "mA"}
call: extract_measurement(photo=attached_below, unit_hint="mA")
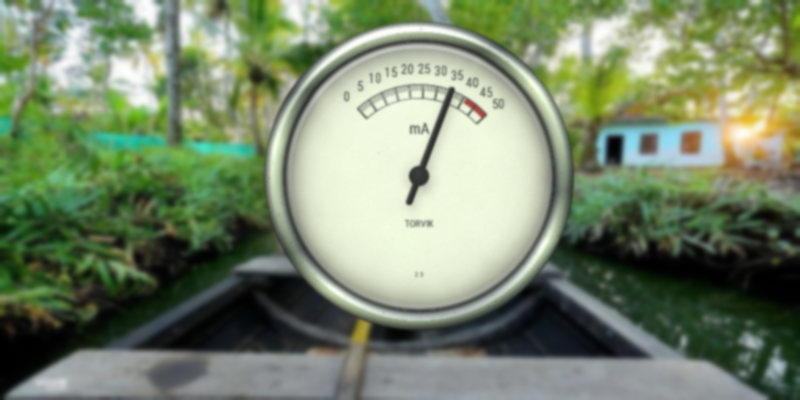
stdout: {"value": 35, "unit": "mA"}
